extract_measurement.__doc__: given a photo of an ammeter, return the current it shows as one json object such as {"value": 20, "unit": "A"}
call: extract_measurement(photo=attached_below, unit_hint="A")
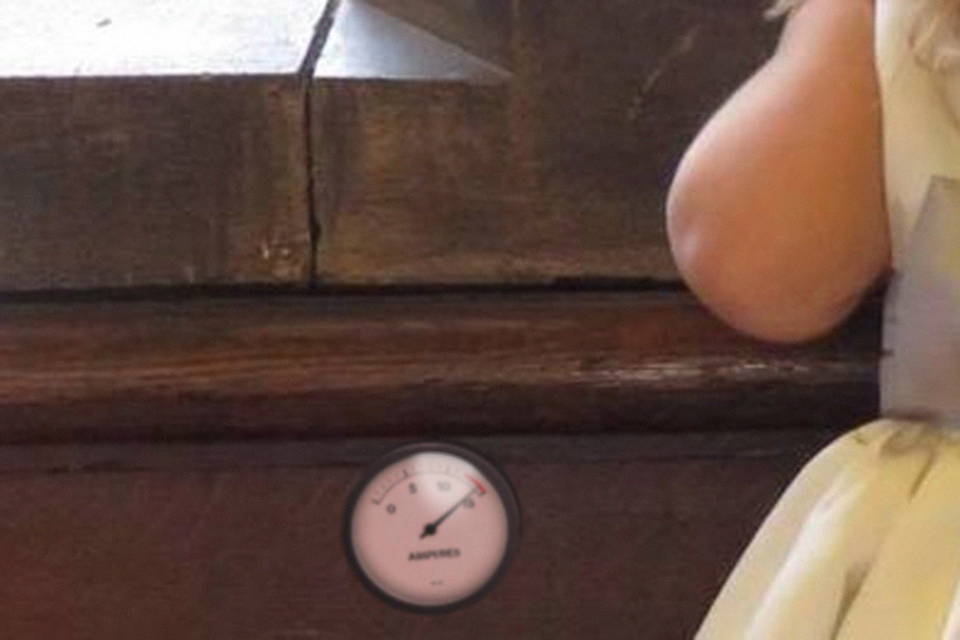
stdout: {"value": 14, "unit": "A"}
